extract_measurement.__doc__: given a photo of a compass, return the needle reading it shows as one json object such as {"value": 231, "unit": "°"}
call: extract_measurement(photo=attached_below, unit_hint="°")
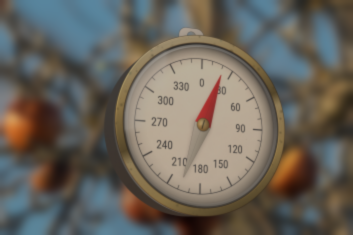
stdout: {"value": 20, "unit": "°"}
